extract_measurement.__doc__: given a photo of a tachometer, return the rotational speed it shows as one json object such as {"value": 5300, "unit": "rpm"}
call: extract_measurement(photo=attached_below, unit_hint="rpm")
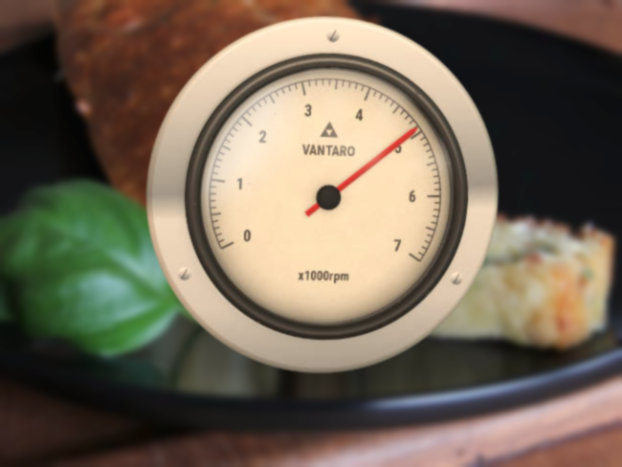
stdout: {"value": 4900, "unit": "rpm"}
